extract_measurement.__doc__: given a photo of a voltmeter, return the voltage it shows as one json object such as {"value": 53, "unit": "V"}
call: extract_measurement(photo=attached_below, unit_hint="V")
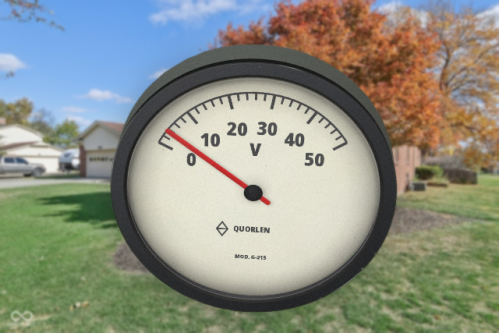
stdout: {"value": 4, "unit": "V"}
